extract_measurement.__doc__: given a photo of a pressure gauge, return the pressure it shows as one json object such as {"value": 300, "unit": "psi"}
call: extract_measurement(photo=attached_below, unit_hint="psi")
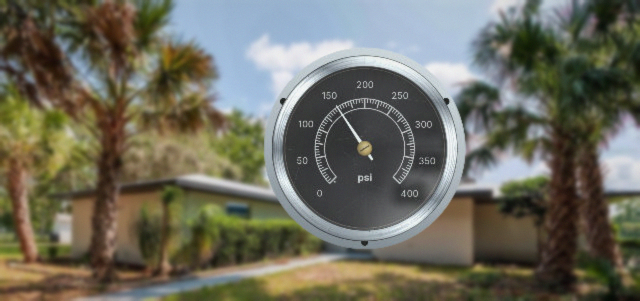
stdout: {"value": 150, "unit": "psi"}
